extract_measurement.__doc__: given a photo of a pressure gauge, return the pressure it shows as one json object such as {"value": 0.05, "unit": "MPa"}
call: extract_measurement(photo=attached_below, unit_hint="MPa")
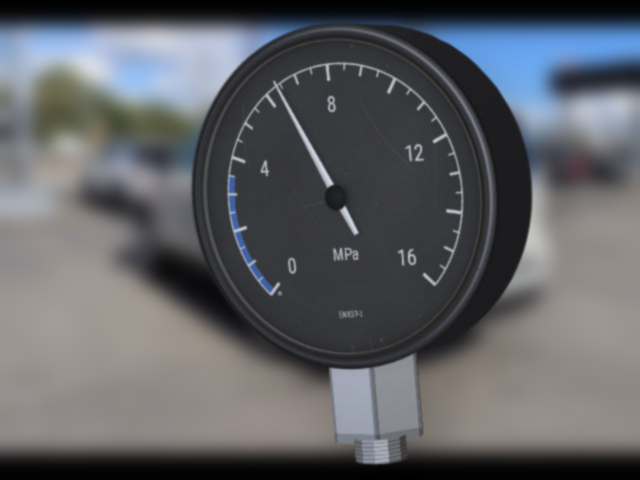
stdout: {"value": 6.5, "unit": "MPa"}
